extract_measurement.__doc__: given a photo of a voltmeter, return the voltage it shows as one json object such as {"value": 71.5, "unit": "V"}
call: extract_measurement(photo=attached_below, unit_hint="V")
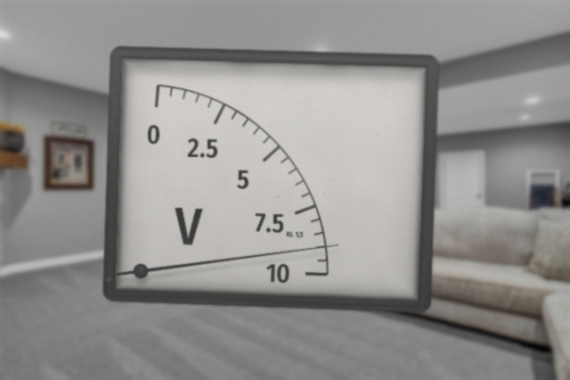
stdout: {"value": 9, "unit": "V"}
